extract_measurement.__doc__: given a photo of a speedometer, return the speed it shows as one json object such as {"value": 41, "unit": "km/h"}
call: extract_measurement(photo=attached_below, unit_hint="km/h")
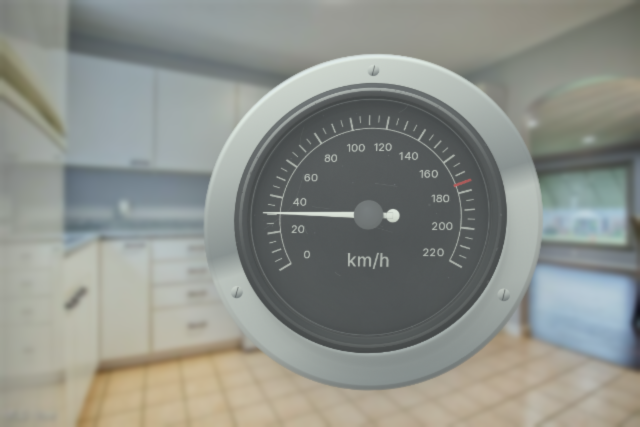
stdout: {"value": 30, "unit": "km/h"}
